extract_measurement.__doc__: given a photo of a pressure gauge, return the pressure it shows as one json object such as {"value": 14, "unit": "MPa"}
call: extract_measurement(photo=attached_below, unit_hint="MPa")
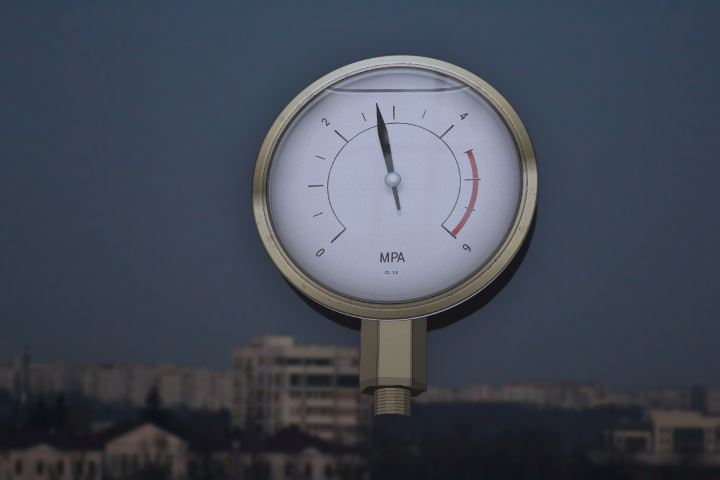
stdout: {"value": 2.75, "unit": "MPa"}
